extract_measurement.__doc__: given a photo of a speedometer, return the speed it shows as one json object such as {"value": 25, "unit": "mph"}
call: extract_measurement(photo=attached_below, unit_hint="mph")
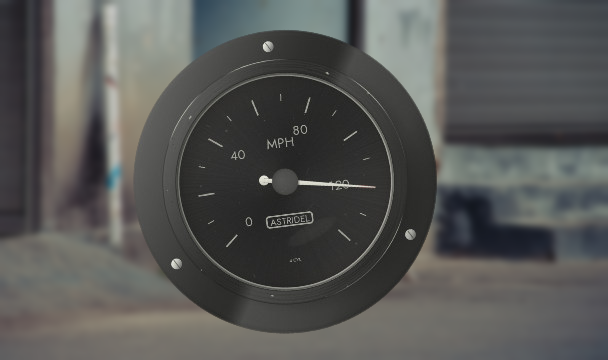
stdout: {"value": 120, "unit": "mph"}
